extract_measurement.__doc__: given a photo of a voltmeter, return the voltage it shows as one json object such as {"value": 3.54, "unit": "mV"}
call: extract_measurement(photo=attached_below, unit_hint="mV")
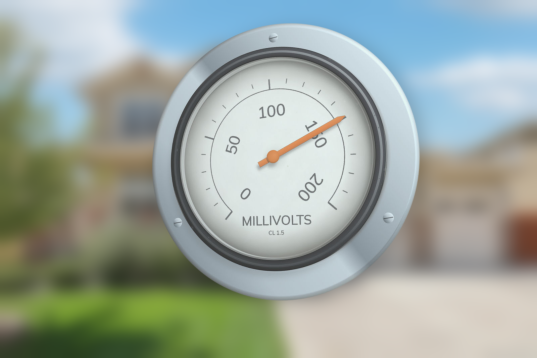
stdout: {"value": 150, "unit": "mV"}
